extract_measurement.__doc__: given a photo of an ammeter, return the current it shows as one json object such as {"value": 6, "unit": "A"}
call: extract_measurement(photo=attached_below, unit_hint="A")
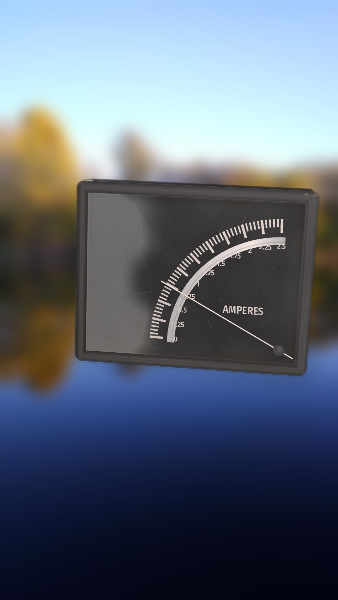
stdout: {"value": 0.75, "unit": "A"}
